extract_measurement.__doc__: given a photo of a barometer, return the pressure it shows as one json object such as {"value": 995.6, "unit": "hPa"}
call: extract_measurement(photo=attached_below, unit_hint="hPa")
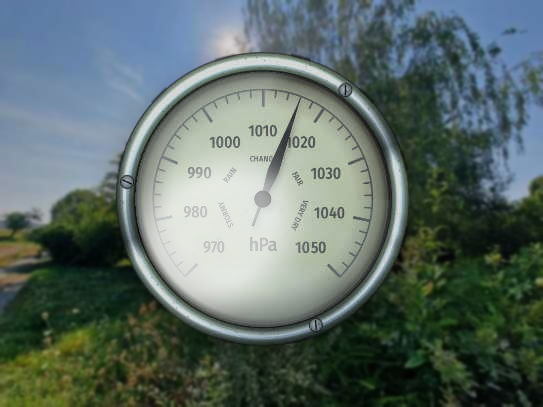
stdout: {"value": 1016, "unit": "hPa"}
